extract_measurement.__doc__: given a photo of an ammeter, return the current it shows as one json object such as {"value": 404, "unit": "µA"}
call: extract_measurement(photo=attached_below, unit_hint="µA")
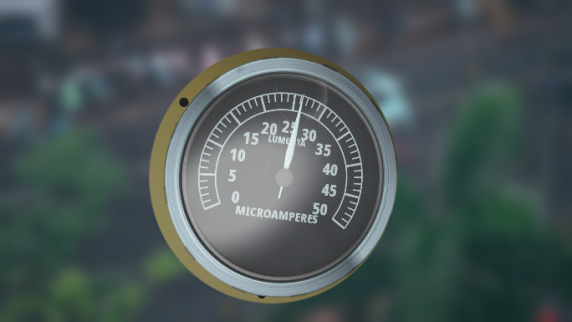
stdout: {"value": 26, "unit": "µA"}
